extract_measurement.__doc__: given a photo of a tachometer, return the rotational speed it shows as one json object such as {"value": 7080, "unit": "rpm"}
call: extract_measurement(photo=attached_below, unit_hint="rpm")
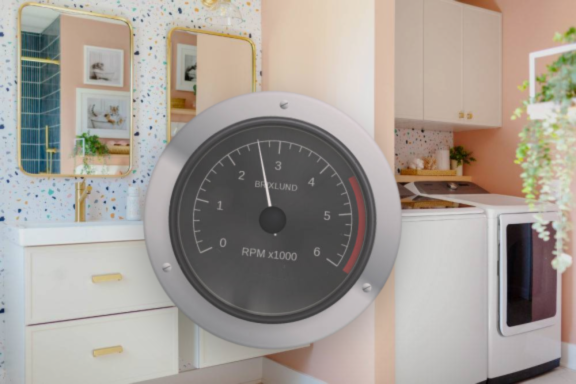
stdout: {"value": 2600, "unit": "rpm"}
